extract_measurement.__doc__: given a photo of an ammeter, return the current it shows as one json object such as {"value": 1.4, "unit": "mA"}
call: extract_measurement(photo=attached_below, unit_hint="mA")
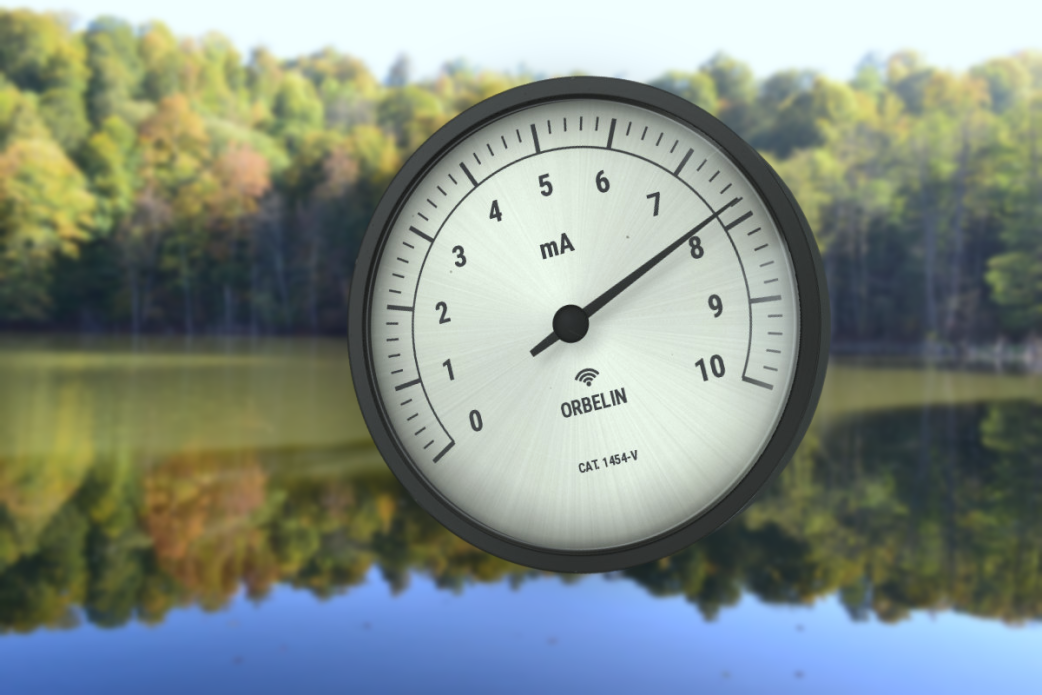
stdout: {"value": 7.8, "unit": "mA"}
